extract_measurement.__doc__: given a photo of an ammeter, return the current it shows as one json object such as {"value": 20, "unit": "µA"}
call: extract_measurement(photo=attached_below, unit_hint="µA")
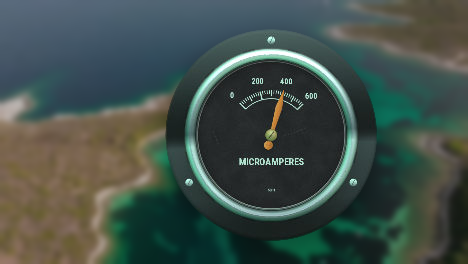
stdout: {"value": 400, "unit": "µA"}
